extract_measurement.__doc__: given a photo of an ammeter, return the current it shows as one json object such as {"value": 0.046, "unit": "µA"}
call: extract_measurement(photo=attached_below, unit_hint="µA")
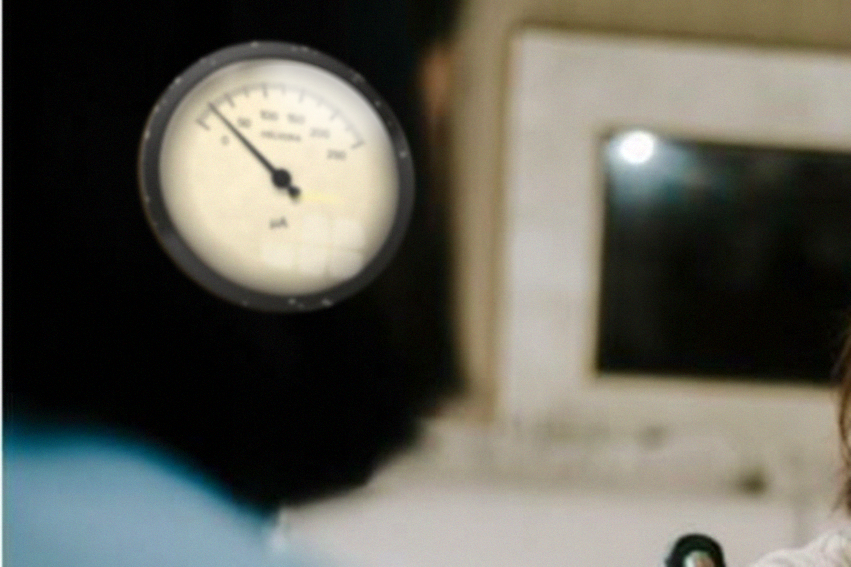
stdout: {"value": 25, "unit": "µA"}
